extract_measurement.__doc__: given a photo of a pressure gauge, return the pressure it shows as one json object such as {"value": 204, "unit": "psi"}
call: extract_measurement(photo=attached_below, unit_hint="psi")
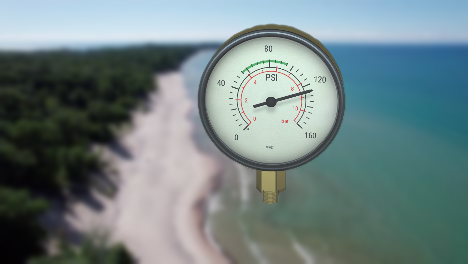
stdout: {"value": 125, "unit": "psi"}
